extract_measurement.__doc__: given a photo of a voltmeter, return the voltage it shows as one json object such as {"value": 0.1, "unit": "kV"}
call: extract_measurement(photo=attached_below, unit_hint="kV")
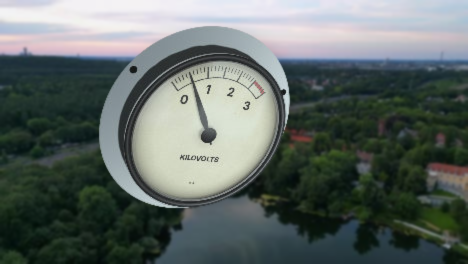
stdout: {"value": 0.5, "unit": "kV"}
